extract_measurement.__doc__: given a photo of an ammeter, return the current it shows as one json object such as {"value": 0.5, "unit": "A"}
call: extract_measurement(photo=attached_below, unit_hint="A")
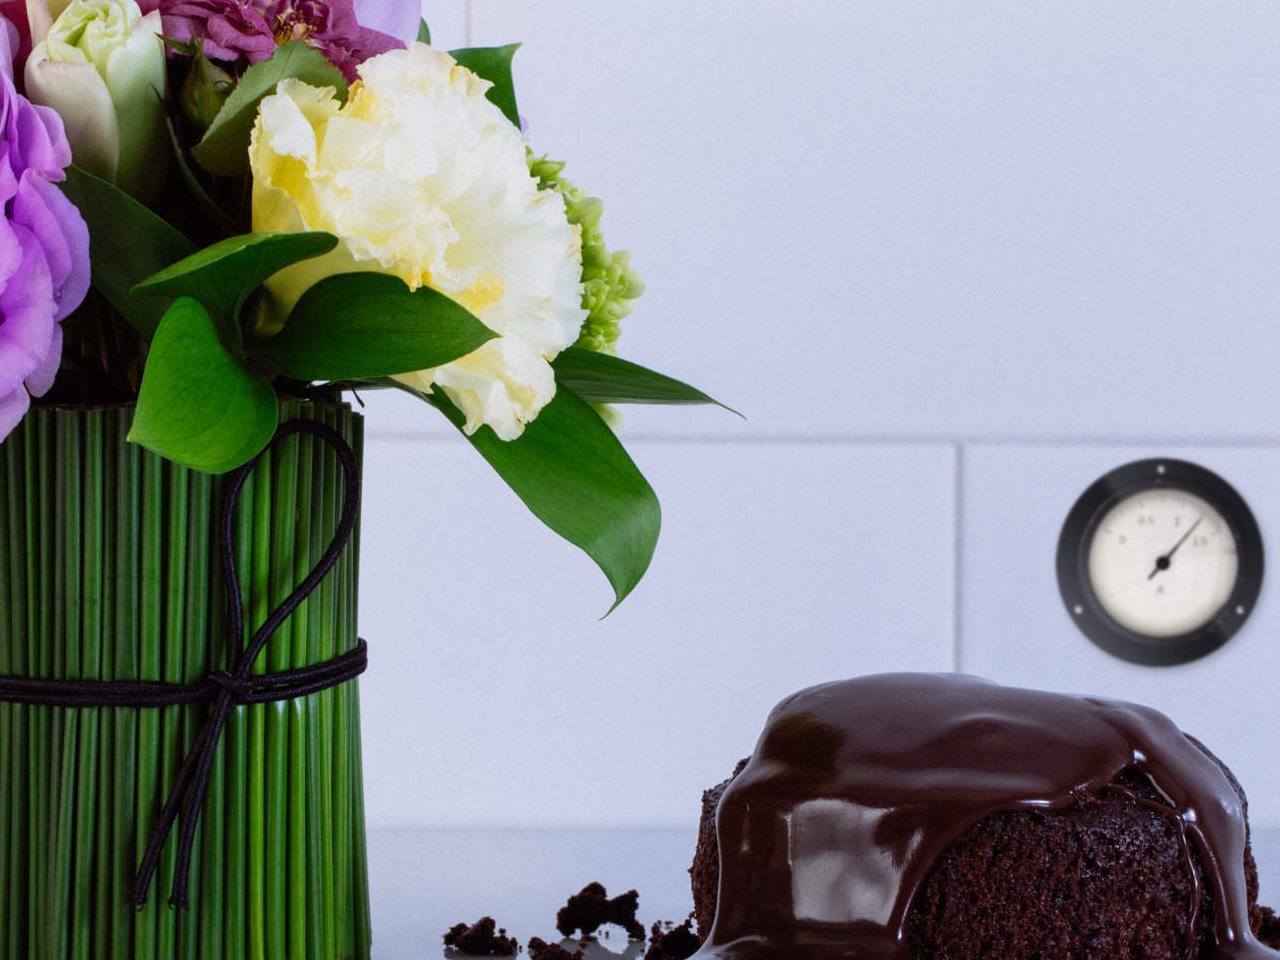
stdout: {"value": 1.25, "unit": "A"}
